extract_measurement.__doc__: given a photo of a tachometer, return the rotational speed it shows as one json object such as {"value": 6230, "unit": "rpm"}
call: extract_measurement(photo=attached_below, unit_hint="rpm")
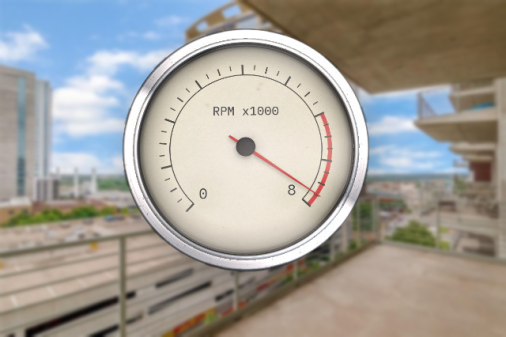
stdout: {"value": 7750, "unit": "rpm"}
